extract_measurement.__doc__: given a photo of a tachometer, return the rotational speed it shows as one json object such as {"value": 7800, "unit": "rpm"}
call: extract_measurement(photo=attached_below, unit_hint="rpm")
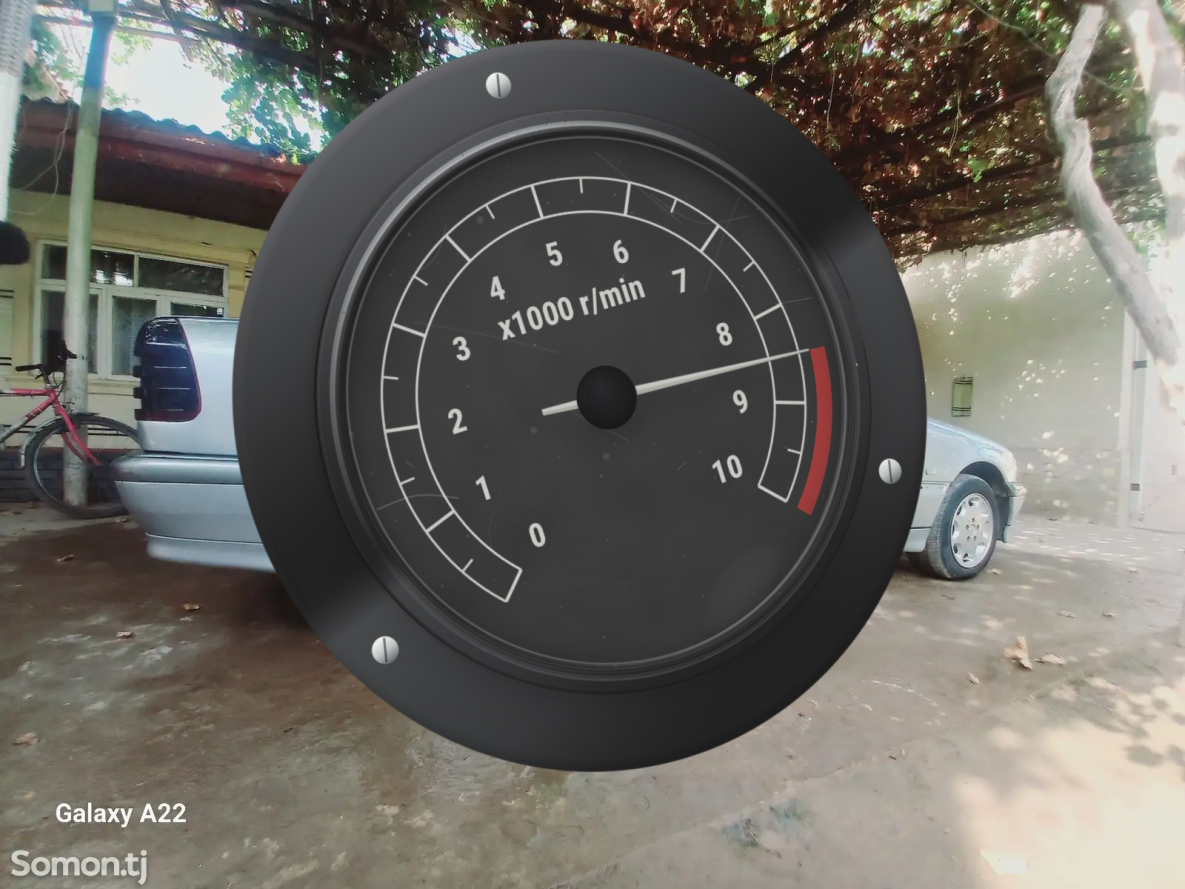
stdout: {"value": 8500, "unit": "rpm"}
